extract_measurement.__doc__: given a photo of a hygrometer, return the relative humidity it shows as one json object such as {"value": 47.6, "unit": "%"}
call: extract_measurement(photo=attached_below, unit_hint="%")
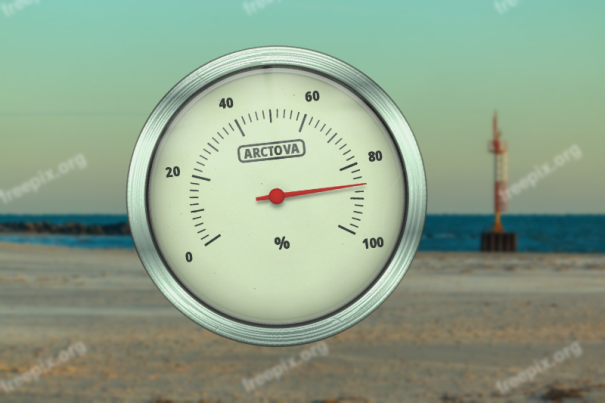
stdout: {"value": 86, "unit": "%"}
